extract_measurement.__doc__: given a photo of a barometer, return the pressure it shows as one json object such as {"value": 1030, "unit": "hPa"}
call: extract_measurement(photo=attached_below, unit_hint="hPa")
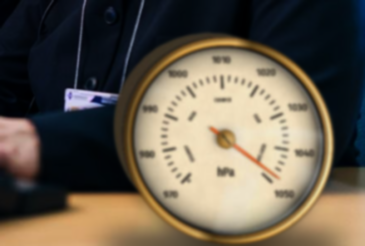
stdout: {"value": 1048, "unit": "hPa"}
